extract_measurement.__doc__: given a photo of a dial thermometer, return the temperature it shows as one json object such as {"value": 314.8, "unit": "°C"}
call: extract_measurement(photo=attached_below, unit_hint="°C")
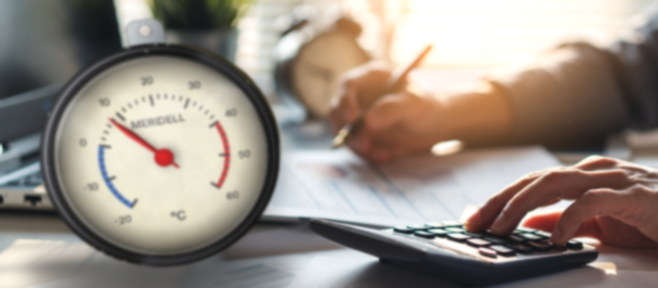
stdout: {"value": 8, "unit": "°C"}
